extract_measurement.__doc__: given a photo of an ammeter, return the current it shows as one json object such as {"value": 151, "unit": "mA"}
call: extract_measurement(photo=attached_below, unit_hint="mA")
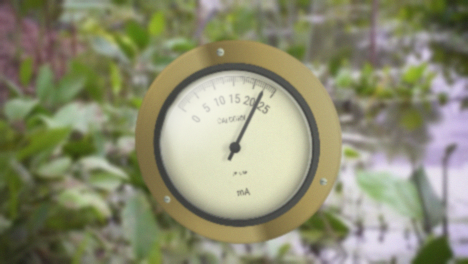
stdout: {"value": 22.5, "unit": "mA"}
